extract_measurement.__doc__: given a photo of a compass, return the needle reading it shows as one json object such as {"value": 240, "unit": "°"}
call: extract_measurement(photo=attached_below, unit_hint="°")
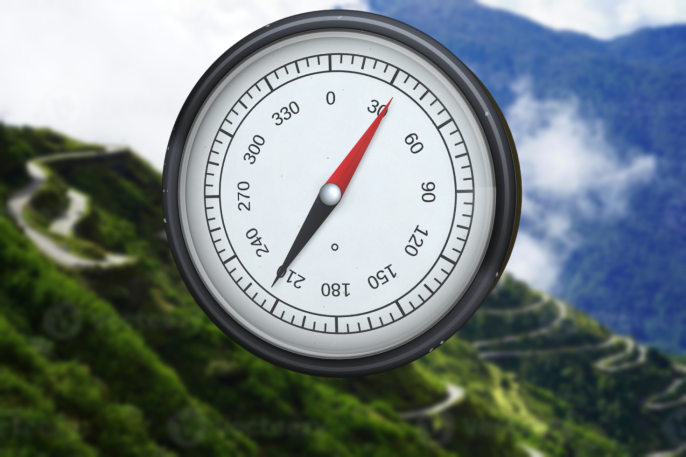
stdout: {"value": 35, "unit": "°"}
